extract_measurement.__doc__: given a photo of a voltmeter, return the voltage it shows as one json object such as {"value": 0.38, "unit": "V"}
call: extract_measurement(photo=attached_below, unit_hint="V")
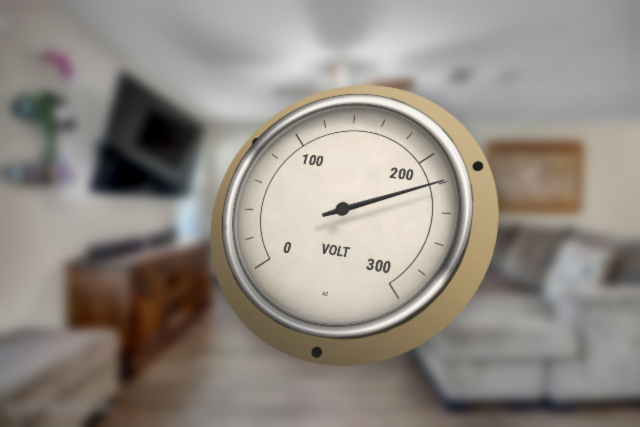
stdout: {"value": 220, "unit": "V"}
